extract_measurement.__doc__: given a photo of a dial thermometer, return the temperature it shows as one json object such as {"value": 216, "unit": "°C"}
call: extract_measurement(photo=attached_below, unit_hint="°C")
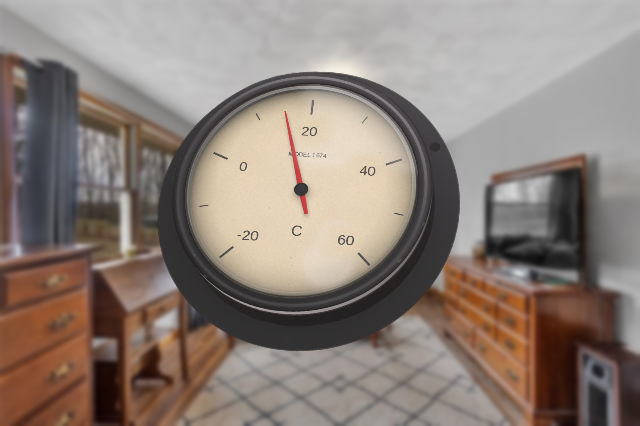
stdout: {"value": 15, "unit": "°C"}
